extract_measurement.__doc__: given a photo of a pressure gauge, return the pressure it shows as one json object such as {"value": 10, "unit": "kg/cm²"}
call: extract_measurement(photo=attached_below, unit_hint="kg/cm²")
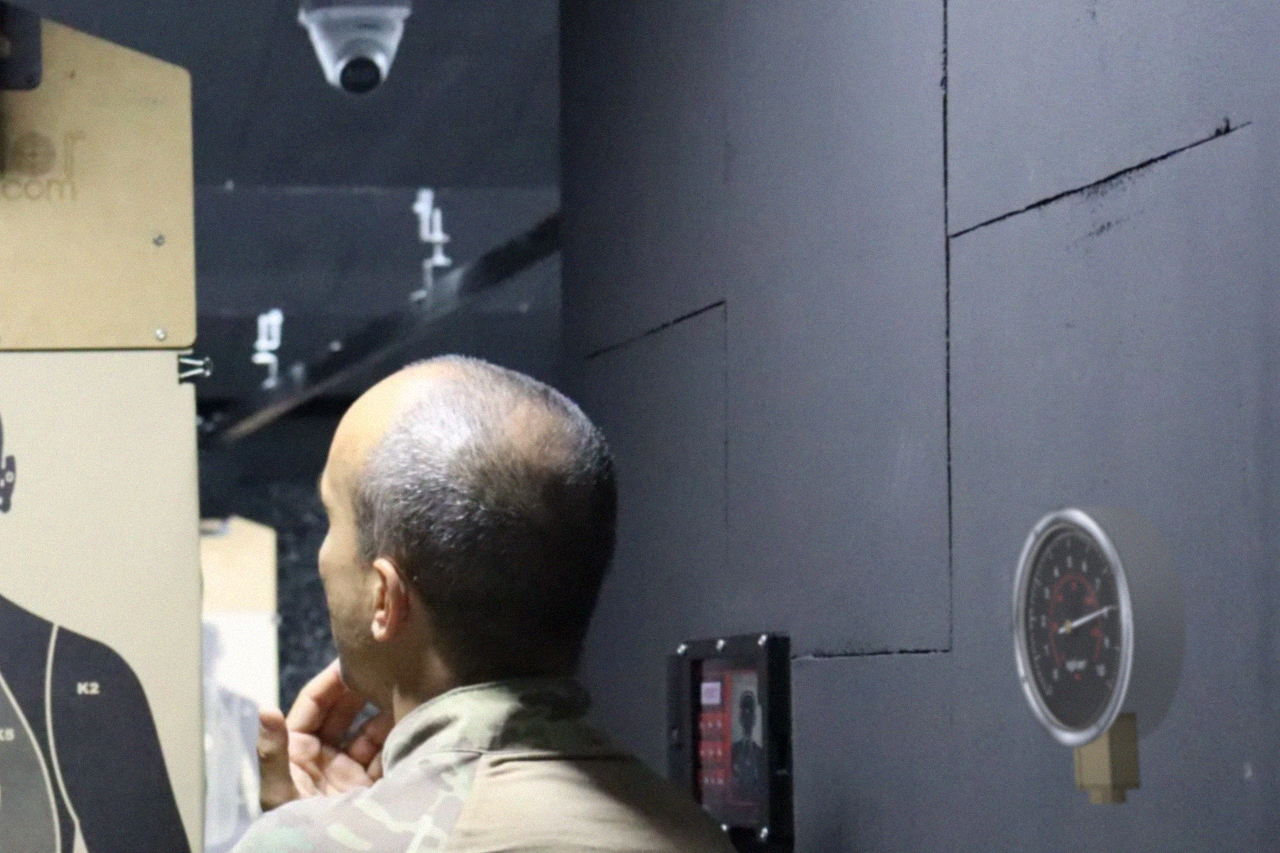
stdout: {"value": 8, "unit": "kg/cm²"}
